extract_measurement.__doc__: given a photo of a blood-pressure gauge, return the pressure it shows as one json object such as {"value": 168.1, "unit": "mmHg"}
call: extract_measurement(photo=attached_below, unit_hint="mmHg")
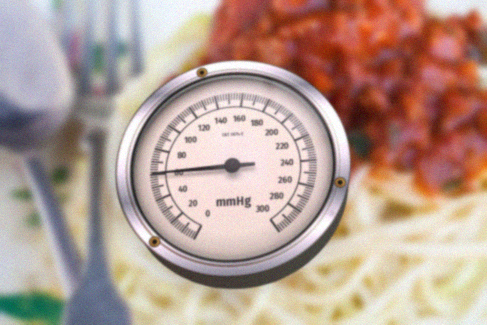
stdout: {"value": 60, "unit": "mmHg"}
